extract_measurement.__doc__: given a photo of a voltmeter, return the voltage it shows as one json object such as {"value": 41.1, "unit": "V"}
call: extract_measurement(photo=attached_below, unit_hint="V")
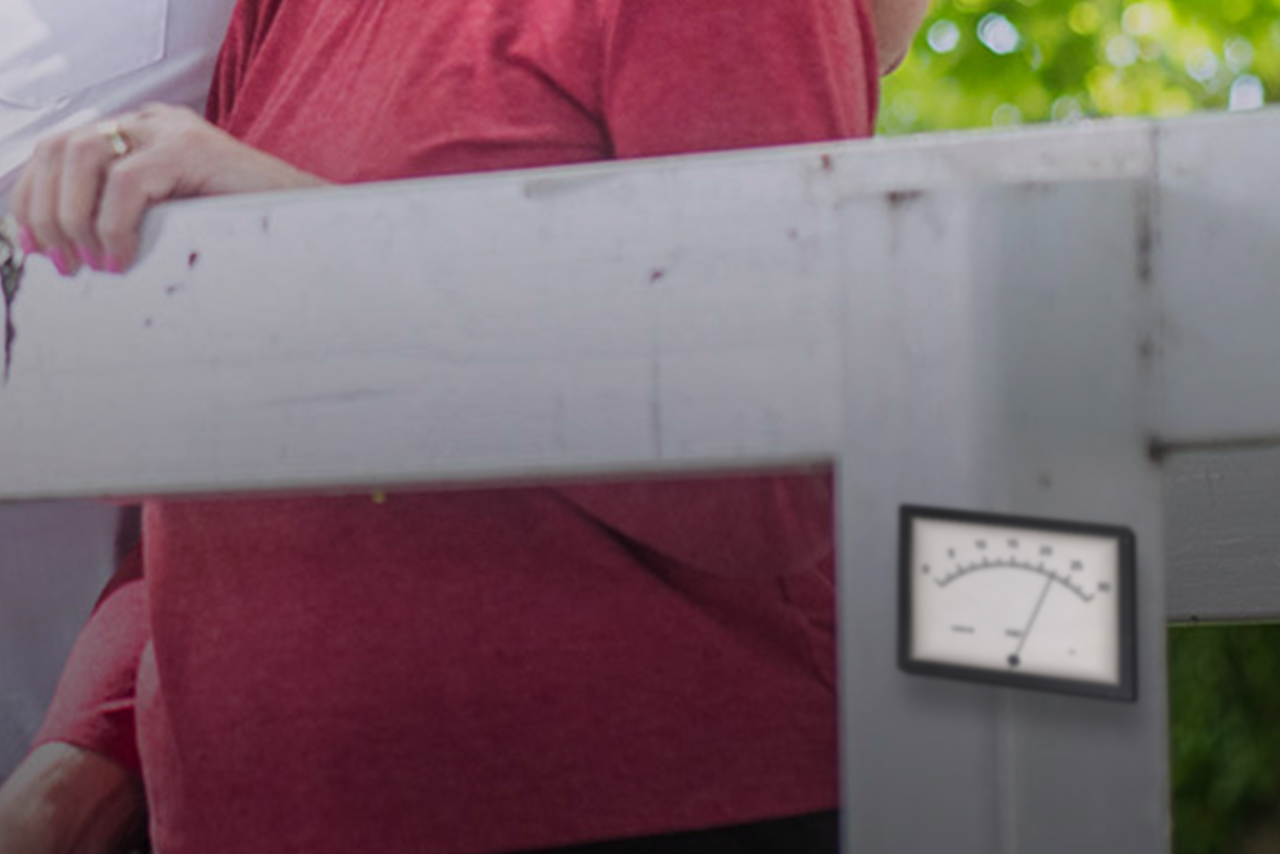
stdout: {"value": 22.5, "unit": "V"}
